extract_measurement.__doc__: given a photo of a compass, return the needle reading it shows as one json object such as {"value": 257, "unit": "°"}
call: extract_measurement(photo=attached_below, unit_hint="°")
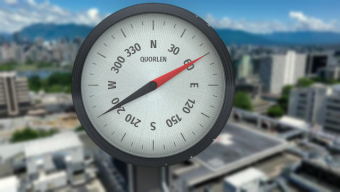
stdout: {"value": 60, "unit": "°"}
